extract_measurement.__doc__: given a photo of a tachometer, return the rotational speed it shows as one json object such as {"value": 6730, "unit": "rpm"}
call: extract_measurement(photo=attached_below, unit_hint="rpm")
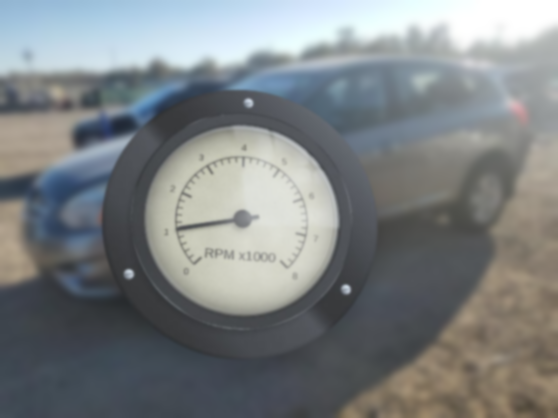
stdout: {"value": 1000, "unit": "rpm"}
